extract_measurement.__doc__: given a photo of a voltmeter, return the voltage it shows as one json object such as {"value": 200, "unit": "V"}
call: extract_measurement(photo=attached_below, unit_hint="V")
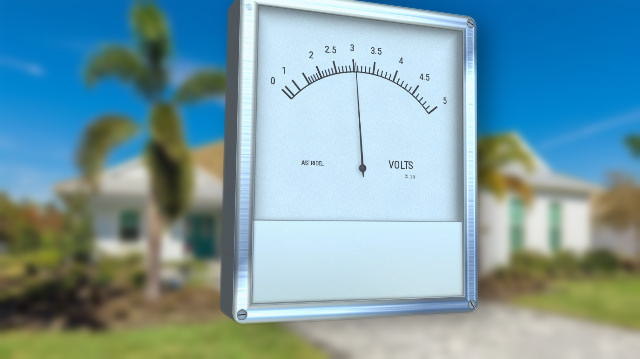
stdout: {"value": 3, "unit": "V"}
